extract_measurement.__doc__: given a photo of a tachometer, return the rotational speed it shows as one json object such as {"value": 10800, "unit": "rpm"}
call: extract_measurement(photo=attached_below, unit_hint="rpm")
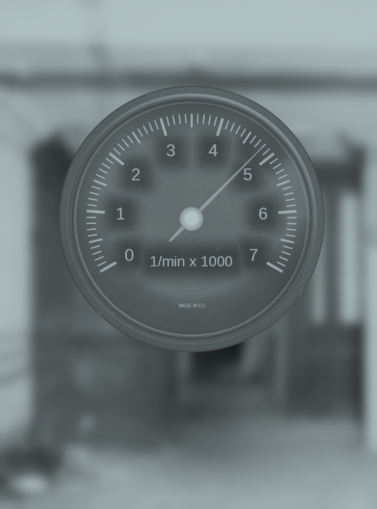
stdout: {"value": 4800, "unit": "rpm"}
